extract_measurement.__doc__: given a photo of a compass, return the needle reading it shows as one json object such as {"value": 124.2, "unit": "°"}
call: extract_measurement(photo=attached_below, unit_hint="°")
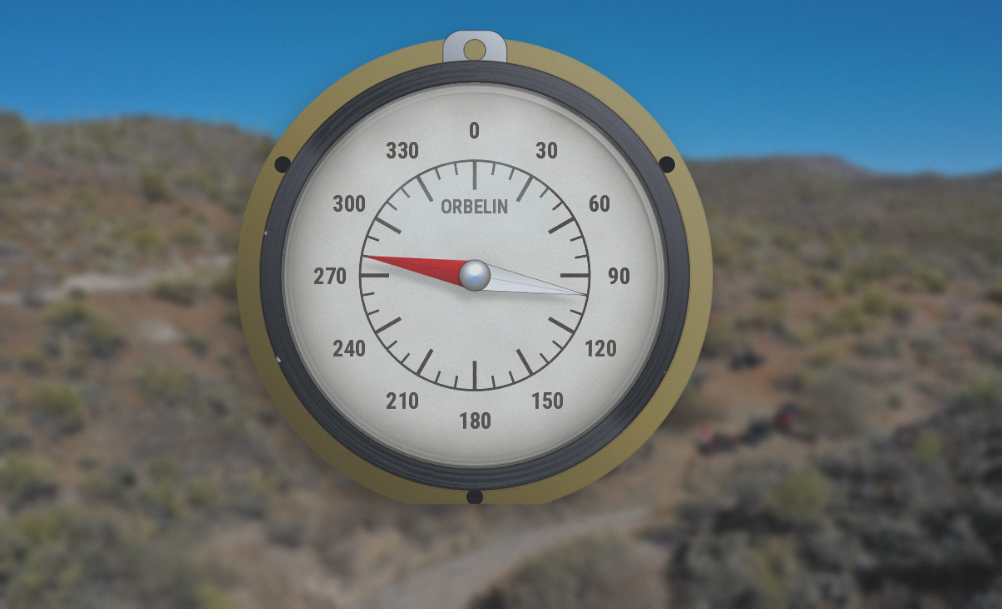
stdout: {"value": 280, "unit": "°"}
